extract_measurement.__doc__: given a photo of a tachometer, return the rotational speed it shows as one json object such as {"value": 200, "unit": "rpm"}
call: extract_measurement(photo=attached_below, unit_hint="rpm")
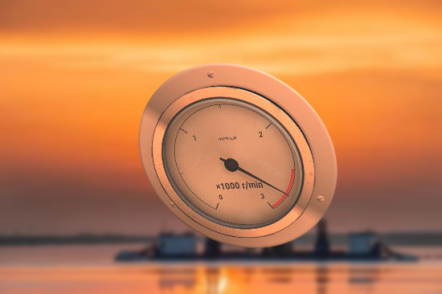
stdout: {"value": 2750, "unit": "rpm"}
